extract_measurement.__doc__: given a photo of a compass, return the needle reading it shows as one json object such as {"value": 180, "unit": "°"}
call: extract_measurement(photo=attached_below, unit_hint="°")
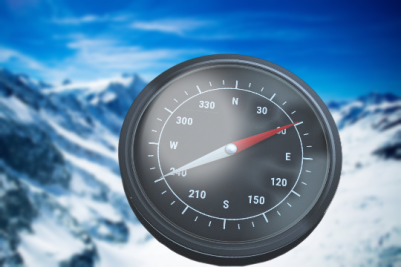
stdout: {"value": 60, "unit": "°"}
